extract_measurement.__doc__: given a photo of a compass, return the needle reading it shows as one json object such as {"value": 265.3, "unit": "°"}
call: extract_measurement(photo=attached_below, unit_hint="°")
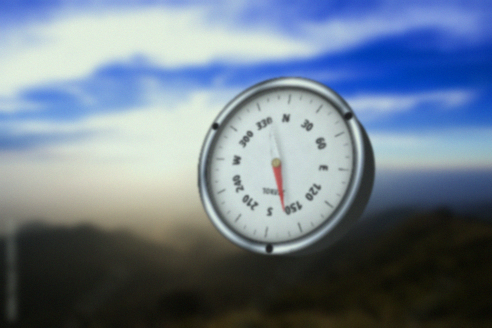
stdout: {"value": 160, "unit": "°"}
